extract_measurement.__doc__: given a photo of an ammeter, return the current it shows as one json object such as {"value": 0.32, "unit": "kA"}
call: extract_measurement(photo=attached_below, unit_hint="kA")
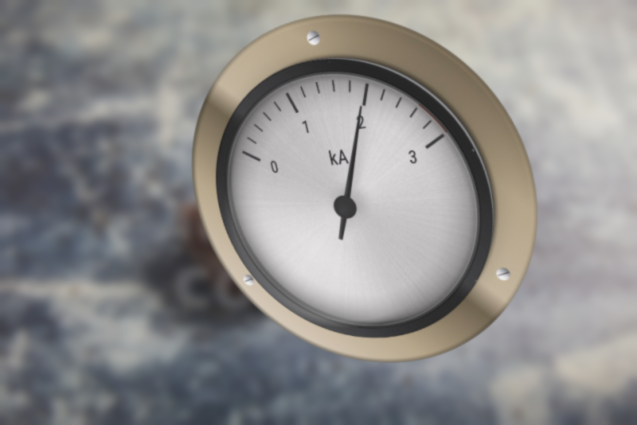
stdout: {"value": 2, "unit": "kA"}
